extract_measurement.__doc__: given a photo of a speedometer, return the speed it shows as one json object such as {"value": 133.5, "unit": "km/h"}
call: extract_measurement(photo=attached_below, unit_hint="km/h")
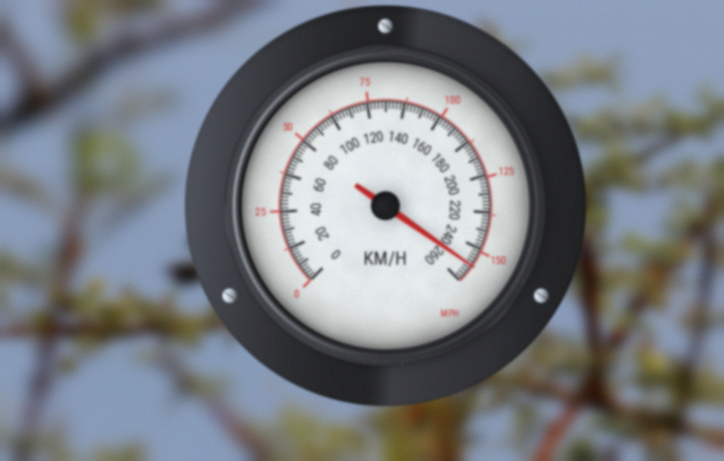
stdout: {"value": 250, "unit": "km/h"}
